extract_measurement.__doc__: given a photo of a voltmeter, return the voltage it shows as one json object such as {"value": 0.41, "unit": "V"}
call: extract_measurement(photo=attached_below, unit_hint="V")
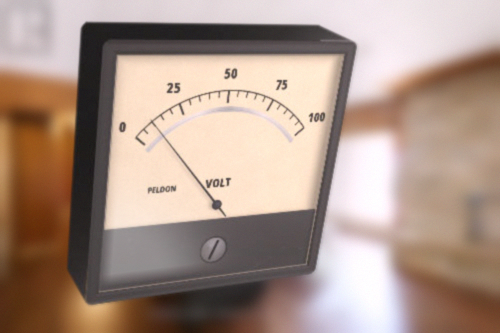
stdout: {"value": 10, "unit": "V"}
